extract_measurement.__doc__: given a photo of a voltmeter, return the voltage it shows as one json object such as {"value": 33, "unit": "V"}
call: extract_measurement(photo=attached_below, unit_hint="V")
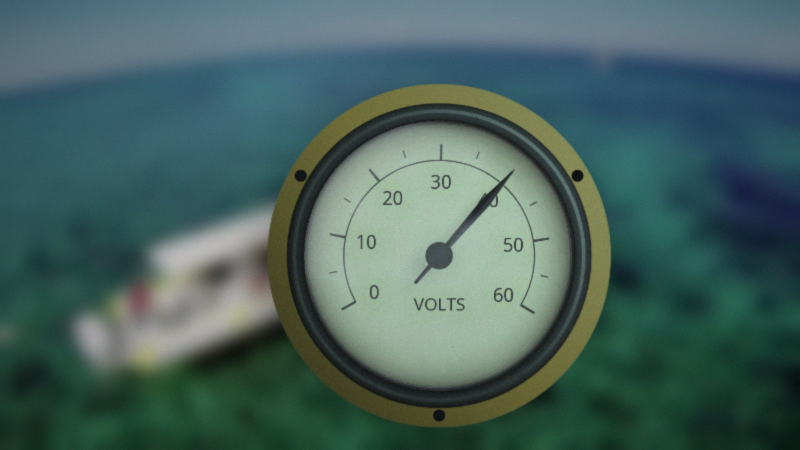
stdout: {"value": 40, "unit": "V"}
